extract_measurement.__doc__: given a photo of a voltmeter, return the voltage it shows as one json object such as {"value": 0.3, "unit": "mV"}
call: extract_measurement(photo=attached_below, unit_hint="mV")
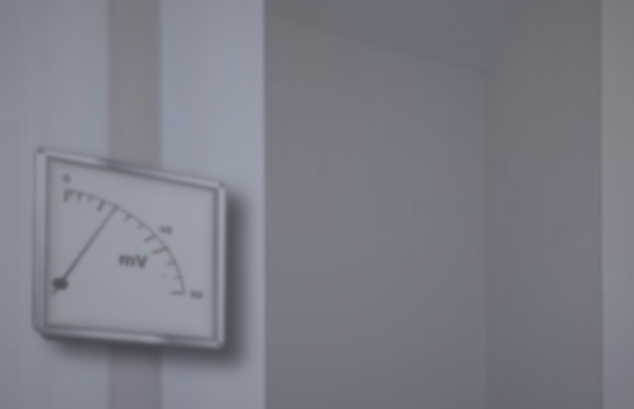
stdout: {"value": 25, "unit": "mV"}
